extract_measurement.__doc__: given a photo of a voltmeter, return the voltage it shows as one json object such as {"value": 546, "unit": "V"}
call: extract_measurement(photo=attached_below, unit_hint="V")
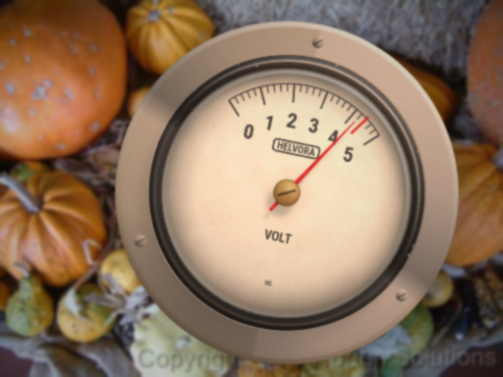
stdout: {"value": 4.2, "unit": "V"}
